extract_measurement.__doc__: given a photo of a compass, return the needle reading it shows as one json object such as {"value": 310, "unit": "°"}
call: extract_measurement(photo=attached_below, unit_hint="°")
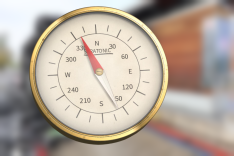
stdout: {"value": 337.5, "unit": "°"}
